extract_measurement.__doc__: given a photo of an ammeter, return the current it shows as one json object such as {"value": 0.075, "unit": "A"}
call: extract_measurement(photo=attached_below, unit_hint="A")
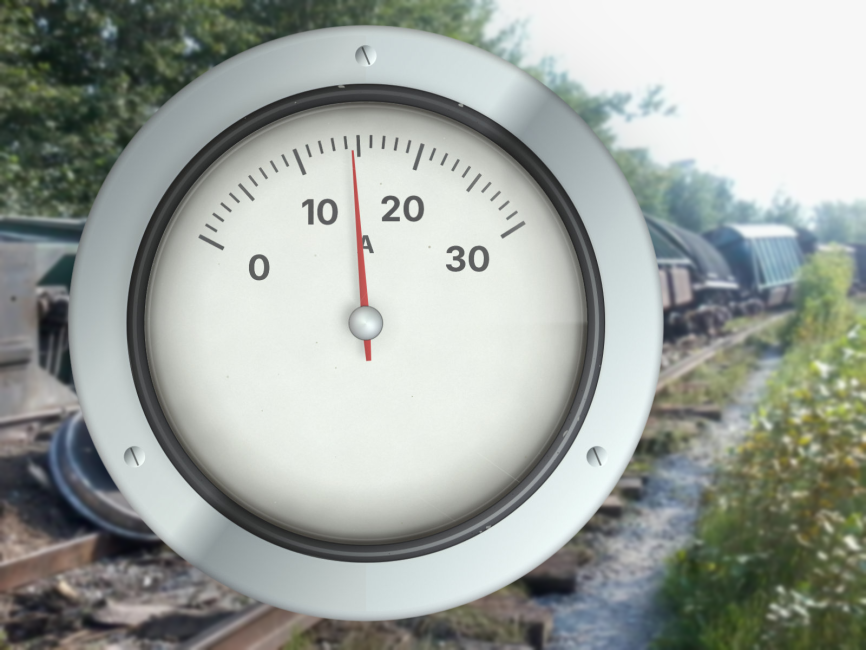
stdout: {"value": 14.5, "unit": "A"}
